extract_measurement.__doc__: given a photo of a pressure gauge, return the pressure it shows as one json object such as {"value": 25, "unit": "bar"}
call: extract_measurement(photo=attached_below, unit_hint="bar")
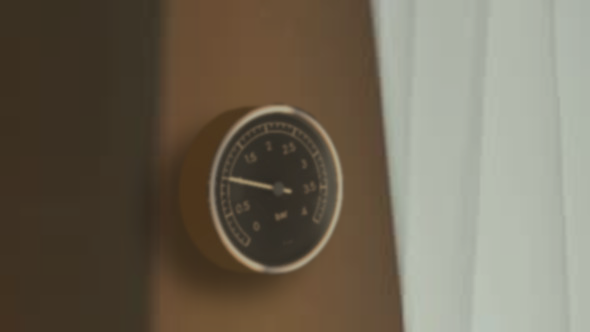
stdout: {"value": 1, "unit": "bar"}
